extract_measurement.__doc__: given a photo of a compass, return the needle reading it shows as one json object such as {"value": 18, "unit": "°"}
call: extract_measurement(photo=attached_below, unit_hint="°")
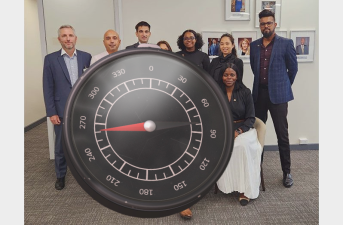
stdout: {"value": 260, "unit": "°"}
